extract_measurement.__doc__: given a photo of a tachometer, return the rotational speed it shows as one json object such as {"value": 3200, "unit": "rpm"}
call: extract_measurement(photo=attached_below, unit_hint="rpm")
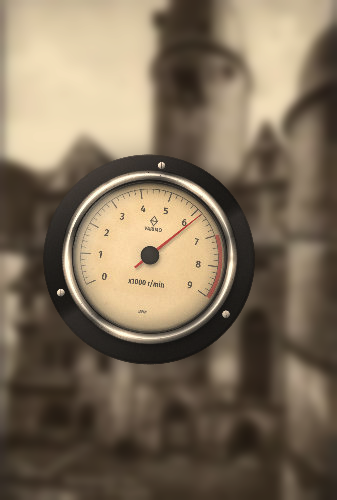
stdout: {"value": 6200, "unit": "rpm"}
